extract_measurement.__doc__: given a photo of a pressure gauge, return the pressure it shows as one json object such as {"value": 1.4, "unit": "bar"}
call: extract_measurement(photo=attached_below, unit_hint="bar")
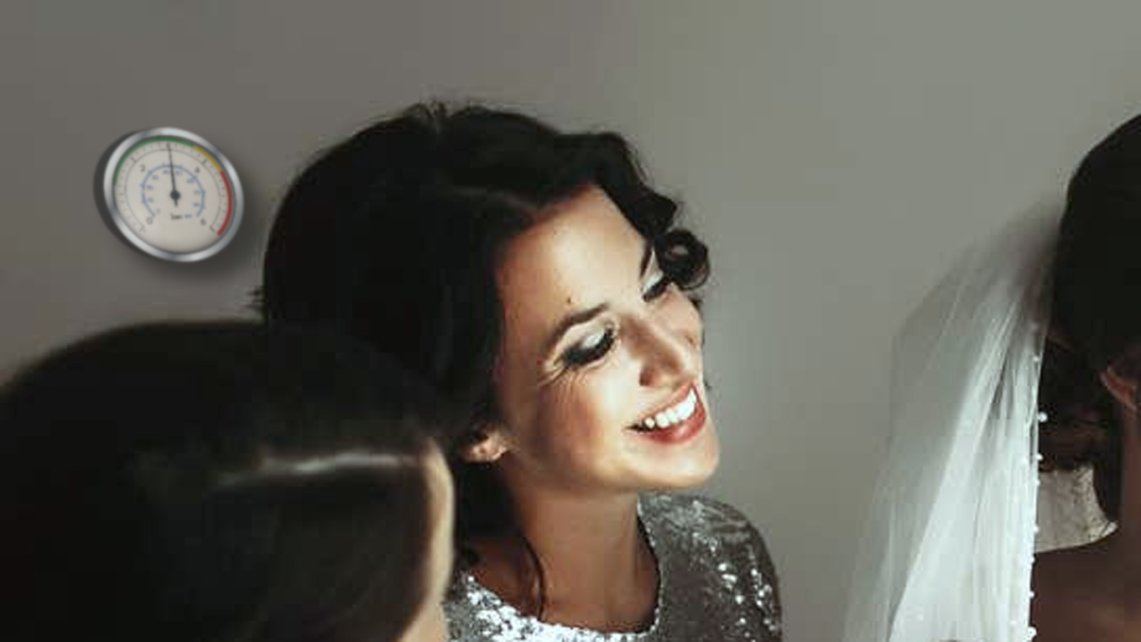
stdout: {"value": 3, "unit": "bar"}
